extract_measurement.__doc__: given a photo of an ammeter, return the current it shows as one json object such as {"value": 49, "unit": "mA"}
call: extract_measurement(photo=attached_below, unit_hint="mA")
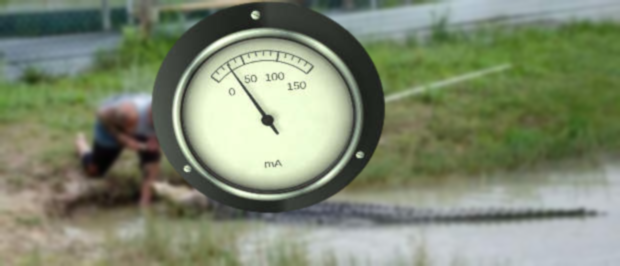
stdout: {"value": 30, "unit": "mA"}
